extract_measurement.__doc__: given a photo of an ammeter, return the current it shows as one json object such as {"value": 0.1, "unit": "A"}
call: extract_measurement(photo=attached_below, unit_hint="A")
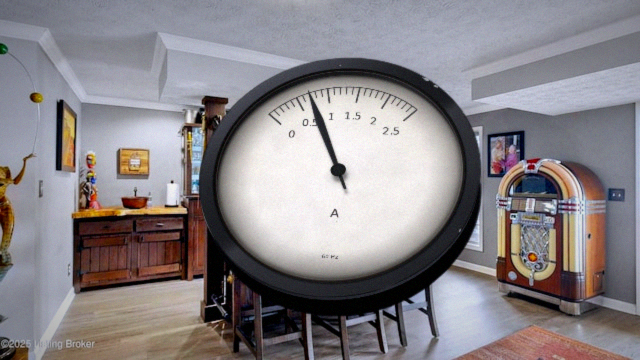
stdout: {"value": 0.7, "unit": "A"}
